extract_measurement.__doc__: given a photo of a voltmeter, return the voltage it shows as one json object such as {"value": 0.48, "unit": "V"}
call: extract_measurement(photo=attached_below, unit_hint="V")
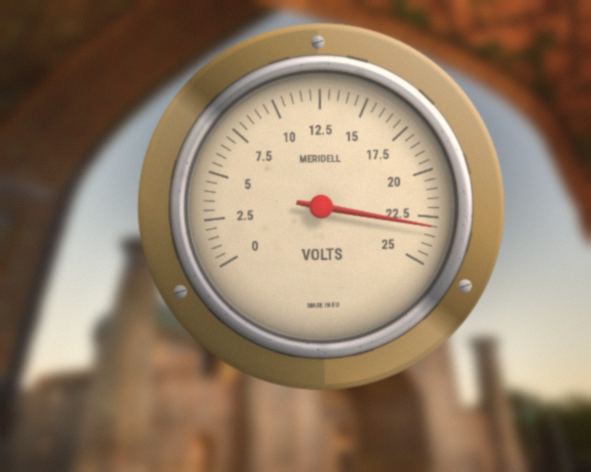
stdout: {"value": 23, "unit": "V"}
